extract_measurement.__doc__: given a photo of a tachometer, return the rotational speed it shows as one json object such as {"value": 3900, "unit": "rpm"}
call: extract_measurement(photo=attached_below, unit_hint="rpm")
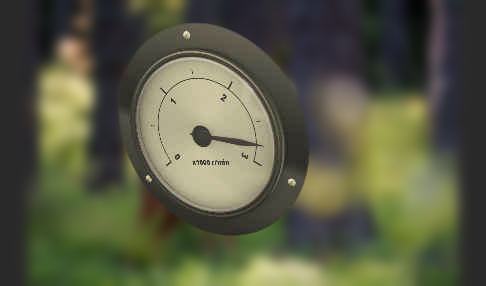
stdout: {"value": 2750, "unit": "rpm"}
